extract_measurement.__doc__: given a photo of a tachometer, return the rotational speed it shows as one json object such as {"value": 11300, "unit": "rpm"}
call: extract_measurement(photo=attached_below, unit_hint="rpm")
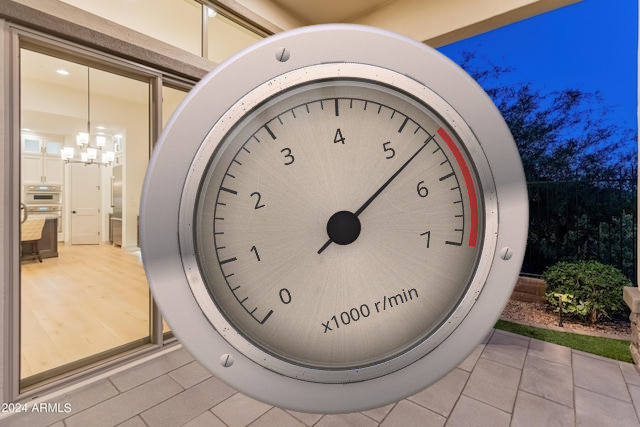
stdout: {"value": 5400, "unit": "rpm"}
